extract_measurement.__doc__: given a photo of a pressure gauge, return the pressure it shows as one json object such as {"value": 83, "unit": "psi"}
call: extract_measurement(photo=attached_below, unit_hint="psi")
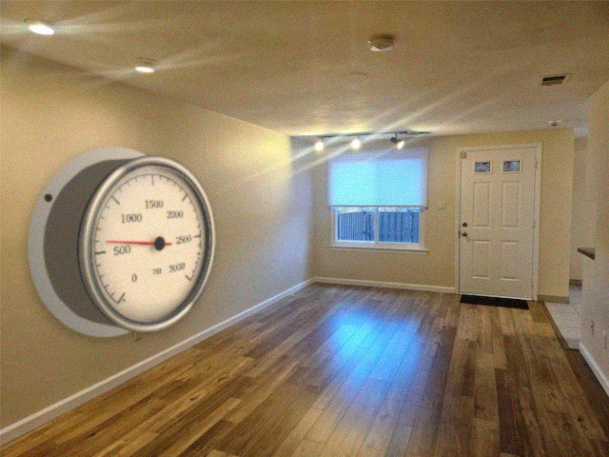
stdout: {"value": 600, "unit": "psi"}
